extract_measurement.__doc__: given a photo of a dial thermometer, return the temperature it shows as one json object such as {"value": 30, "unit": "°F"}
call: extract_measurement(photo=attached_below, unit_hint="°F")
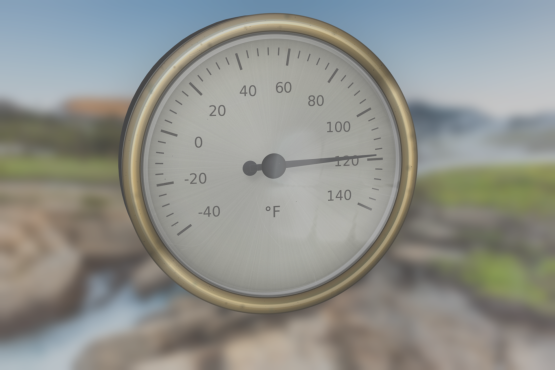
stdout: {"value": 118, "unit": "°F"}
